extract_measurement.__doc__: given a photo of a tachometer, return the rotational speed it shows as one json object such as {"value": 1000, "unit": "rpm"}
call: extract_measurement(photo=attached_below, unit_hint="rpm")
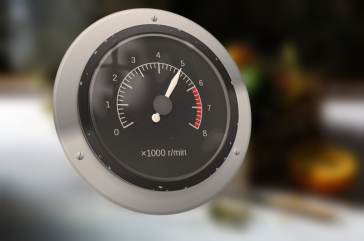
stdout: {"value": 5000, "unit": "rpm"}
